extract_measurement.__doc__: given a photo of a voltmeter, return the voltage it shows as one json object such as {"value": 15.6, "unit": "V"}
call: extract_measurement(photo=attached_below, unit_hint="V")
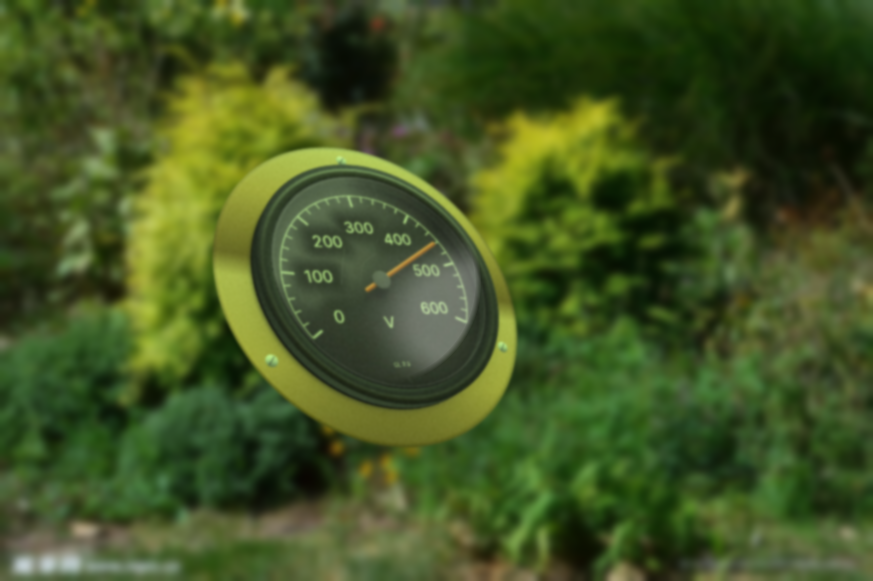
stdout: {"value": 460, "unit": "V"}
